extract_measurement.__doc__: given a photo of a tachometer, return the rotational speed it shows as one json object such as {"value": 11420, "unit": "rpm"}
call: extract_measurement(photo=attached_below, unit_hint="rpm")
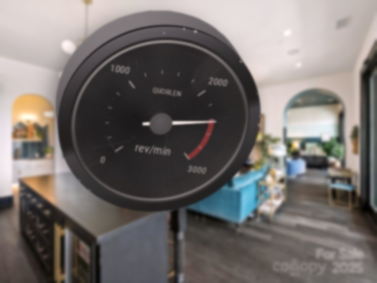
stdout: {"value": 2400, "unit": "rpm"}
